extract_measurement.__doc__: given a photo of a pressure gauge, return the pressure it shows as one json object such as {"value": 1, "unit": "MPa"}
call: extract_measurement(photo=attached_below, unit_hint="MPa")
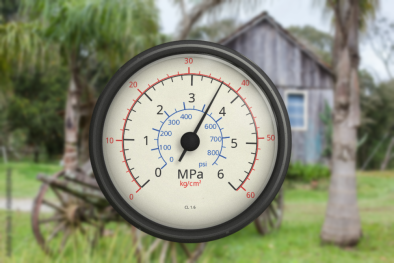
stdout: {"value": 3.6, "unit": "MPa"}
